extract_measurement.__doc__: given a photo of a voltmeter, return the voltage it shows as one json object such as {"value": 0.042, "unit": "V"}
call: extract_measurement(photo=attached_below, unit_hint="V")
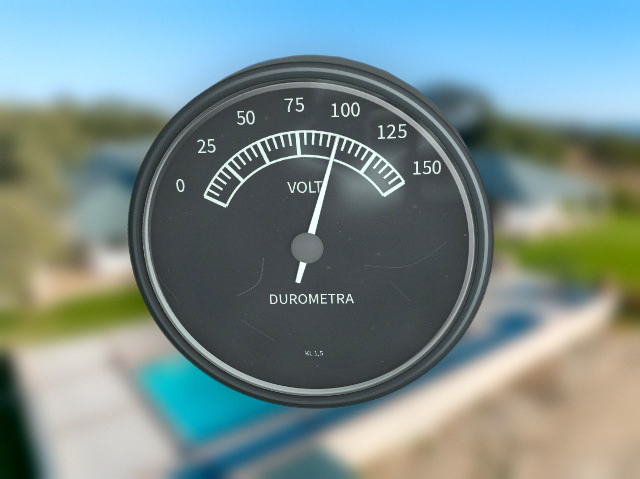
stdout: {"value": 100, "unit": "V"}
